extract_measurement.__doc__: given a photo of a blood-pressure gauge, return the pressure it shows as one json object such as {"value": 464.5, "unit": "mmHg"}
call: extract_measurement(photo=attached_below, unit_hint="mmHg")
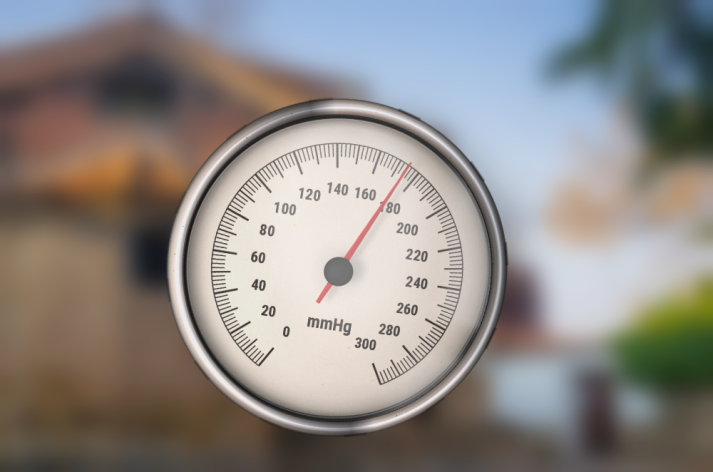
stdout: {"value": 174, "unit": "mmHg"}
